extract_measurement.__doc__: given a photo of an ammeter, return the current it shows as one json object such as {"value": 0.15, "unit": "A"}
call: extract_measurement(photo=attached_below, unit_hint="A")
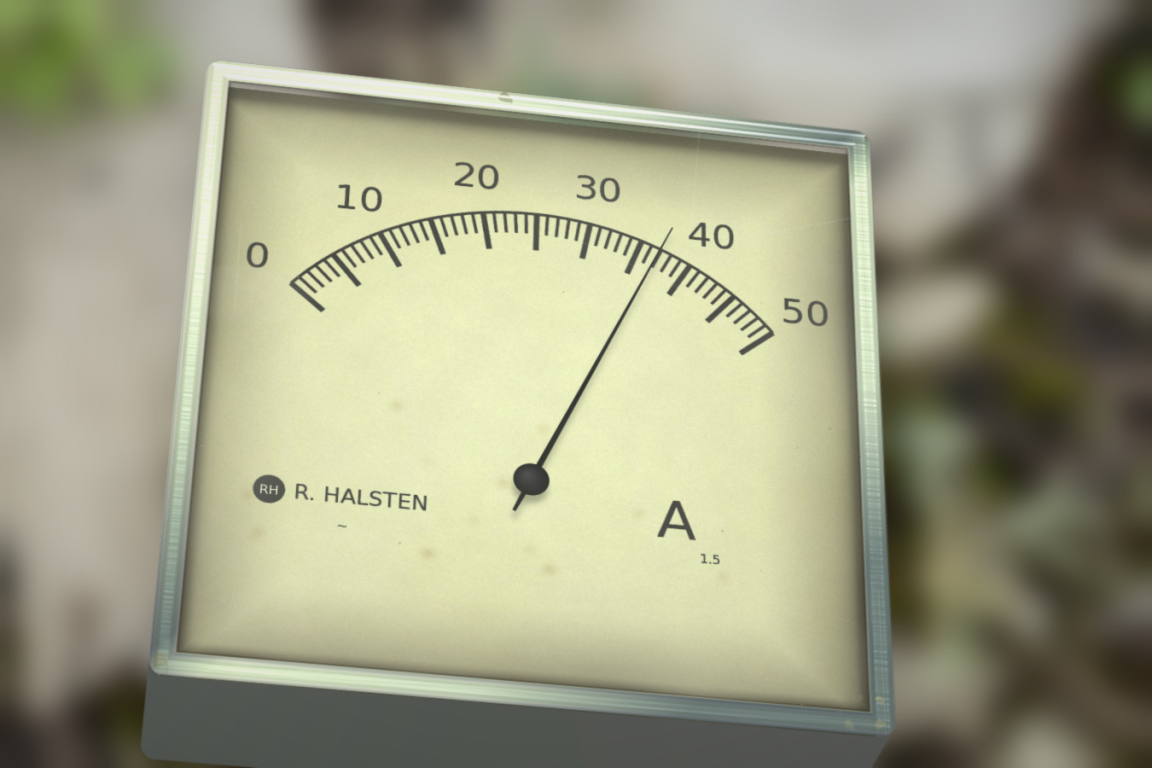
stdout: {"value": 37, "unit": "A"}
